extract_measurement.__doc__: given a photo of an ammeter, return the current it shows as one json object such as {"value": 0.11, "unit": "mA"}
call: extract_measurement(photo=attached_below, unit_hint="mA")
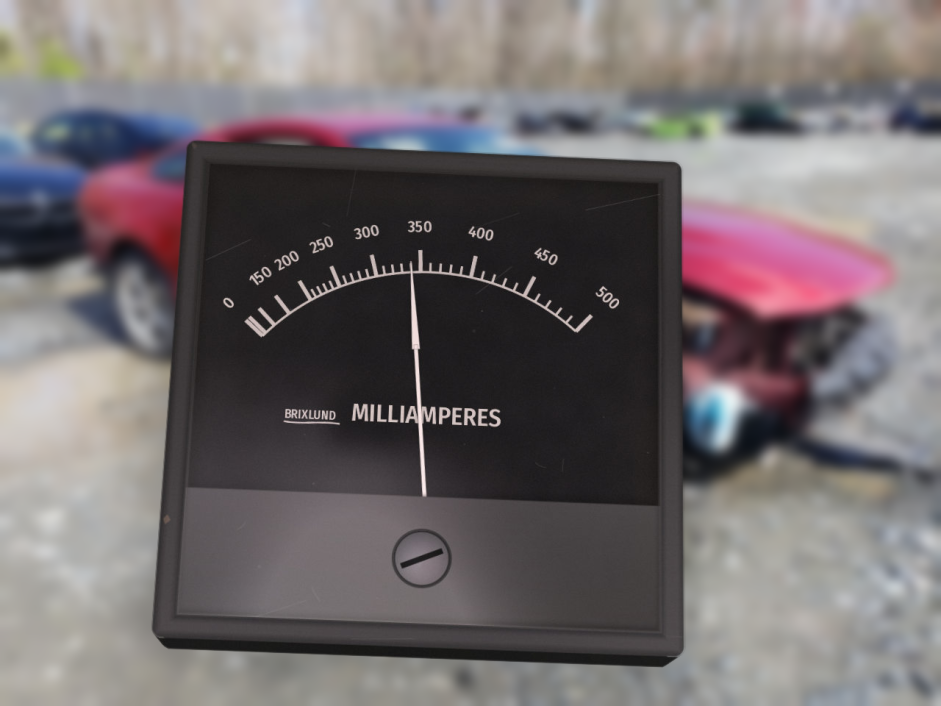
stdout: {"value": 340, "unit": "mA"}
